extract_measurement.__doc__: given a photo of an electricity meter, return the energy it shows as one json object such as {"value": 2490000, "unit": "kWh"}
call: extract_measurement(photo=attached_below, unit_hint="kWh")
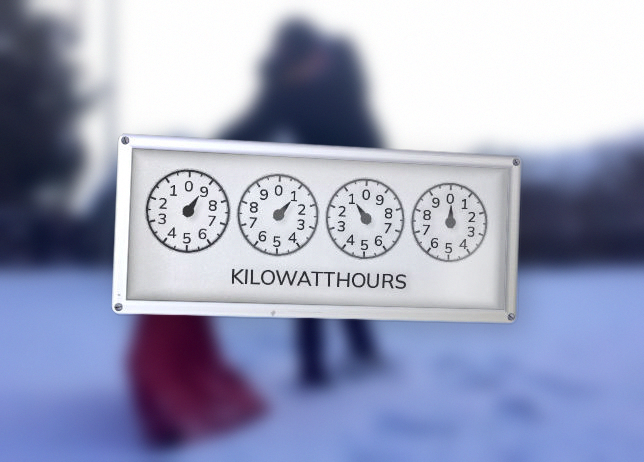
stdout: {"value": 9110, "unit": "kWh"}
